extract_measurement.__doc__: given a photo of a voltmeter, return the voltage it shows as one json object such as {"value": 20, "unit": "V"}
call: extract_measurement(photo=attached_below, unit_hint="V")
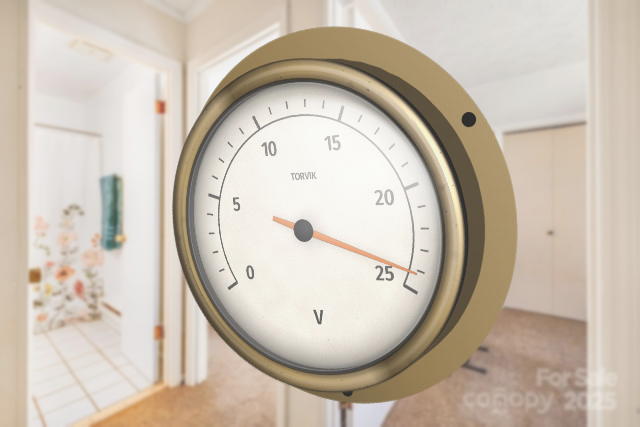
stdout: {"value": 24, "unit": "V"}
